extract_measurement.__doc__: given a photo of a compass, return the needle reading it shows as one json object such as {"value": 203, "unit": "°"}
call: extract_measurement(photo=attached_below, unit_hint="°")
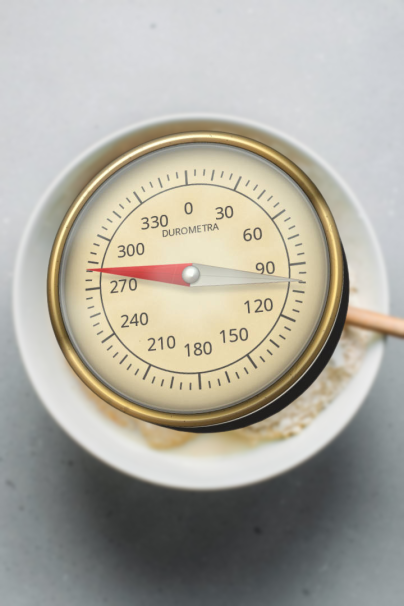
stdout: {"value": 280, "unit": "°"}
